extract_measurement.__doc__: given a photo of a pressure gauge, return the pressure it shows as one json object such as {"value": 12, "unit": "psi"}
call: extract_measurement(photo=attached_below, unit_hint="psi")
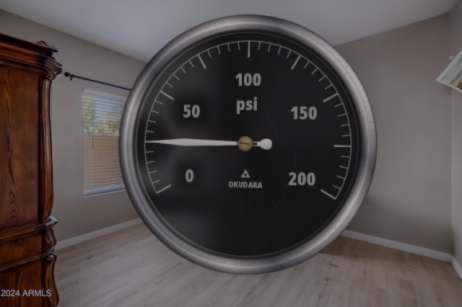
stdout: {"value": 25, "unit": "psi"}
